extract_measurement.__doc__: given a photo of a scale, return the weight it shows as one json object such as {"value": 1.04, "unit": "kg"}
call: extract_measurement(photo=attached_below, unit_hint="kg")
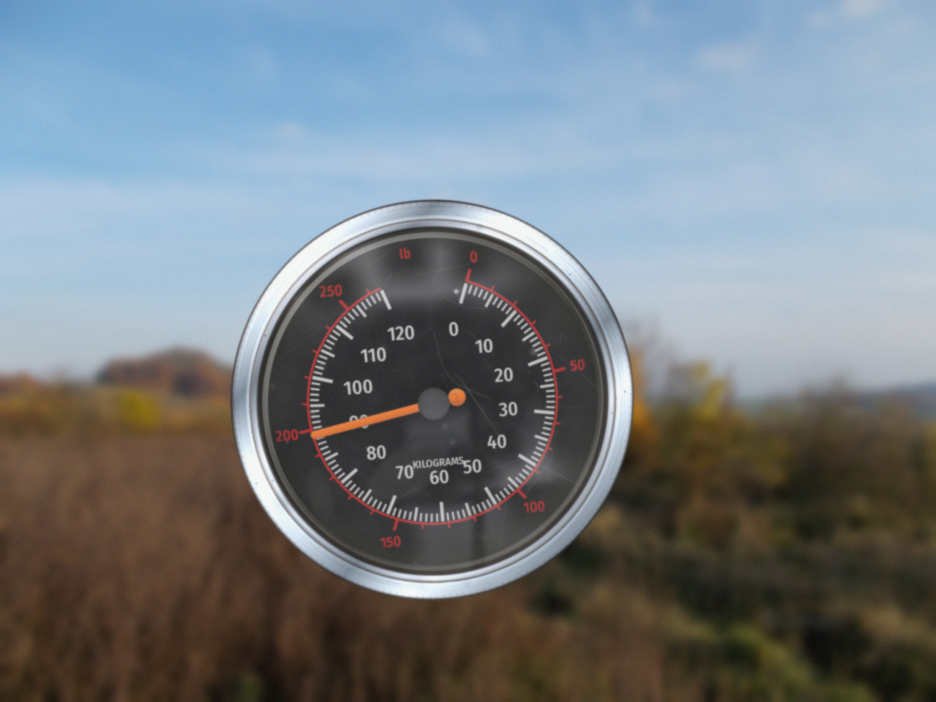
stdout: {"value": 90, "unit": "kg"}
